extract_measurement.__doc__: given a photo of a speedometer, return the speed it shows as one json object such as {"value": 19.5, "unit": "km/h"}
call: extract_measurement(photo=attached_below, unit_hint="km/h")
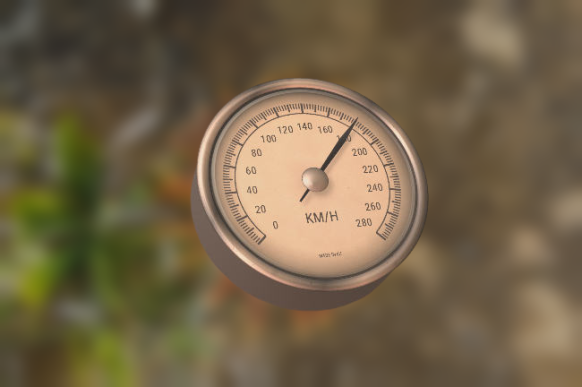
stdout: {"value": 180, "unit": "km/h"}
